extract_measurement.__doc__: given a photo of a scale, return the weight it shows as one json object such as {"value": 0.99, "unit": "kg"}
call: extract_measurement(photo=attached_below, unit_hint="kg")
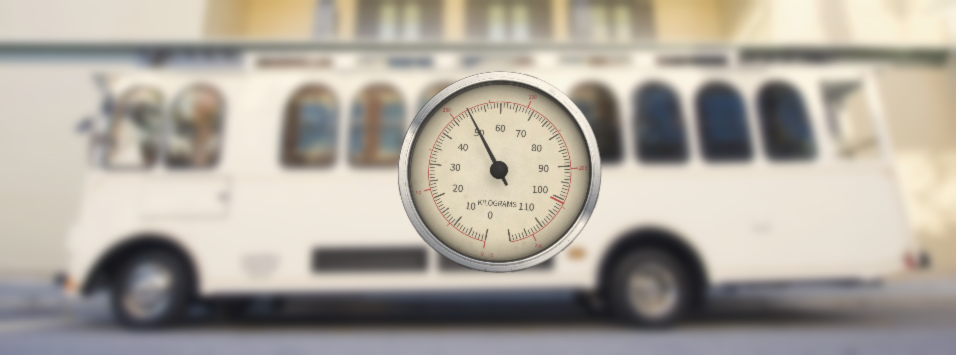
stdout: {"value": 50, "unit": "kg"}
